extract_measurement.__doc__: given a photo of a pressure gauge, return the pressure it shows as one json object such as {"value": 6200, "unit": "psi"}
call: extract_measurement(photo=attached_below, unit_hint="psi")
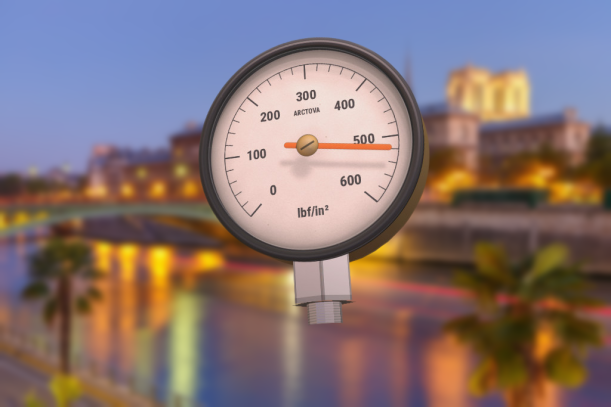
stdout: {"value": 520, "unit": "psi"}
